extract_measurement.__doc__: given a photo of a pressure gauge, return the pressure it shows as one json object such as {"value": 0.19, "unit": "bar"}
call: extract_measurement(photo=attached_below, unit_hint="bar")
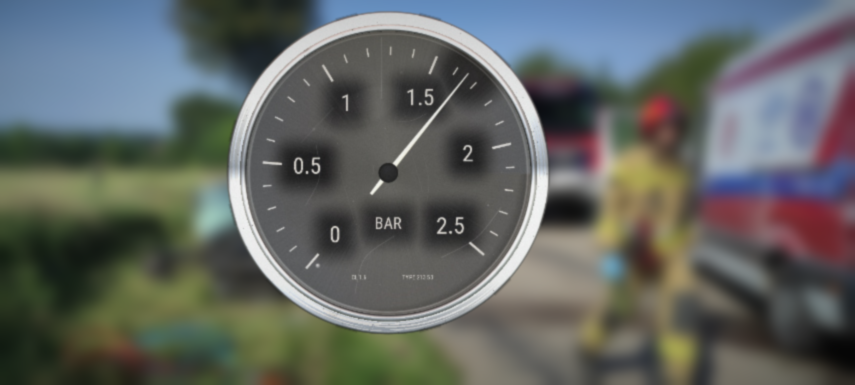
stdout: {"value": 1.65, "unit": "bar"}
